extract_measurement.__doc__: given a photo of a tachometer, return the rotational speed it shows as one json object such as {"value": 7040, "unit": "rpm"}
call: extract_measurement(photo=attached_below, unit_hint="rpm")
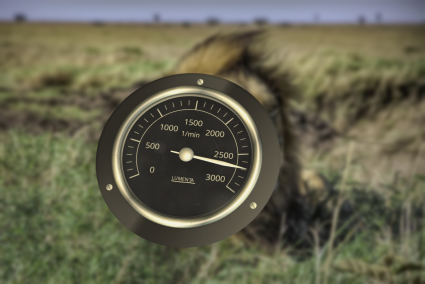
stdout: {"value": 2700, "unit": "rpm"}
